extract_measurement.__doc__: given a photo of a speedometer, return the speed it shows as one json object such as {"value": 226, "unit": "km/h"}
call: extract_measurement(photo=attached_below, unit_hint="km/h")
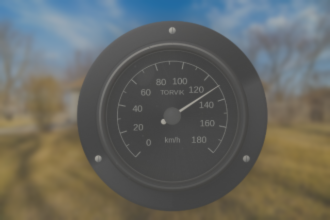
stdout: {"value": 130, "unit": "km/h"}
